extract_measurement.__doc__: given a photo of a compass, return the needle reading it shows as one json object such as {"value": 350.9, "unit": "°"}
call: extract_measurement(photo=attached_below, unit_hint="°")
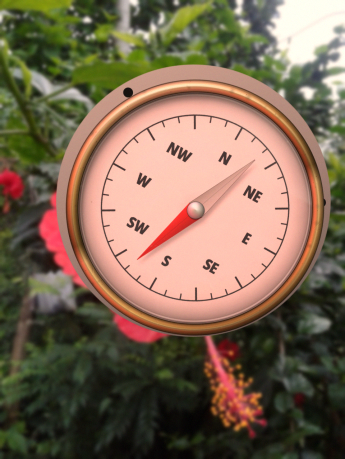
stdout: {"value": 200, "unit": "°"}
